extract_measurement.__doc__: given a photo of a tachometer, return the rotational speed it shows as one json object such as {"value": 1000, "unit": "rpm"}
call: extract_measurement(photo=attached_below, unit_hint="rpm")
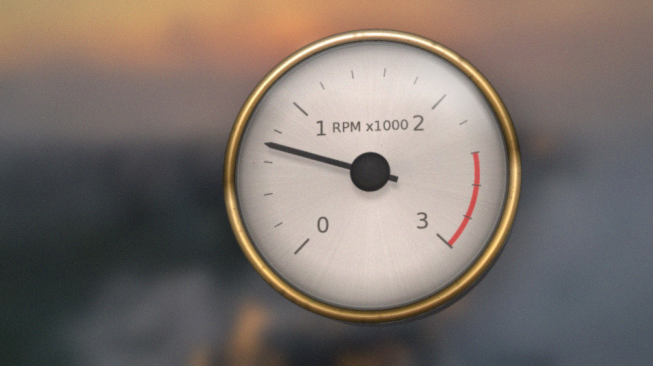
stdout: {"value": 700, "unit": "rpm"}
